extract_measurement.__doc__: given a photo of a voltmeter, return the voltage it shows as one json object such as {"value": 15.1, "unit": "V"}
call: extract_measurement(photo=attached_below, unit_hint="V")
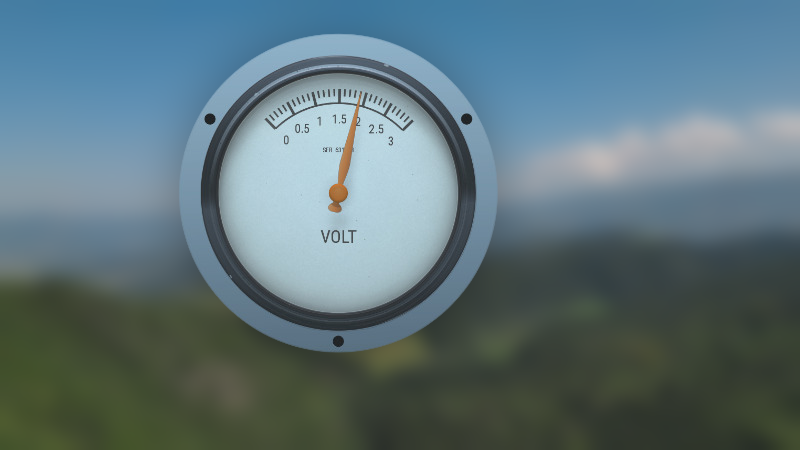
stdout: {"value": 1.9, "unit": "V"}
